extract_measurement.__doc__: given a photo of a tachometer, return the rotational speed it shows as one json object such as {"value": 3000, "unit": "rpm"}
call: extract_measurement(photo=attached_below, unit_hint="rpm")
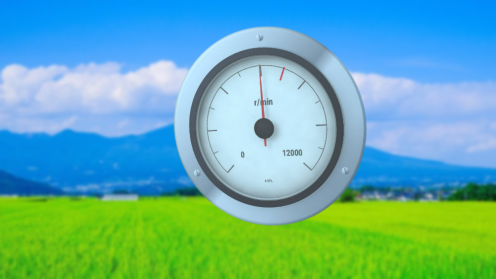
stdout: {"value": 6000, "unit": "rpm"}
